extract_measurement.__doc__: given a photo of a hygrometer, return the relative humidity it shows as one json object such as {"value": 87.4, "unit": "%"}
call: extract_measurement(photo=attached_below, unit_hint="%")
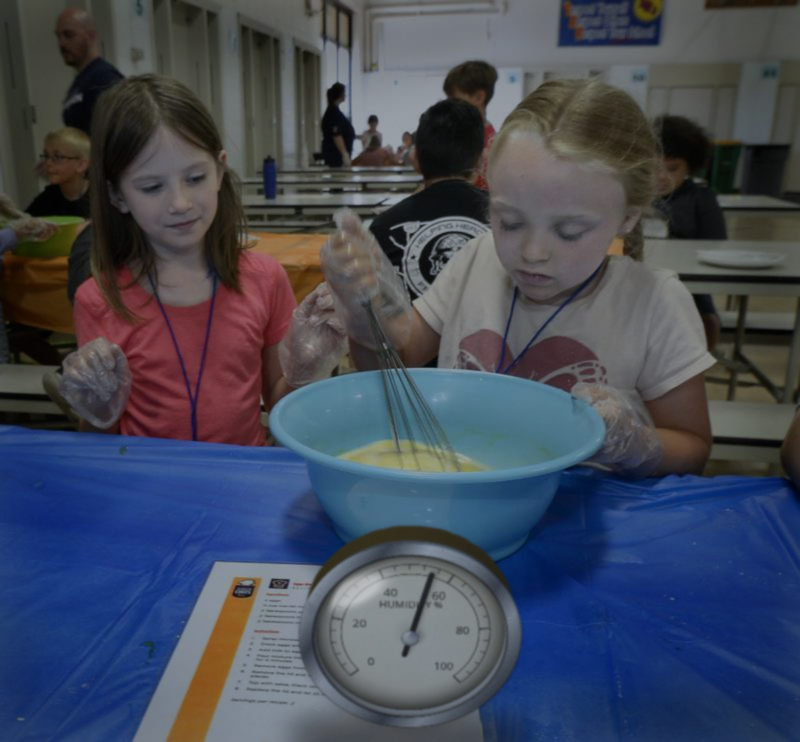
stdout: {"value": 54, "unit": "%"}
